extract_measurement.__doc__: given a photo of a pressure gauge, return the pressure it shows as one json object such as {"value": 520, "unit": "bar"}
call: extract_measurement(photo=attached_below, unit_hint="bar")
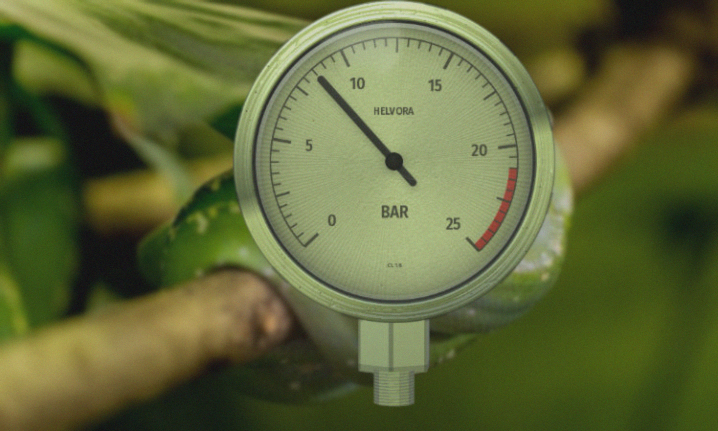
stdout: {"value": 8.5, "unit": "bar"}
